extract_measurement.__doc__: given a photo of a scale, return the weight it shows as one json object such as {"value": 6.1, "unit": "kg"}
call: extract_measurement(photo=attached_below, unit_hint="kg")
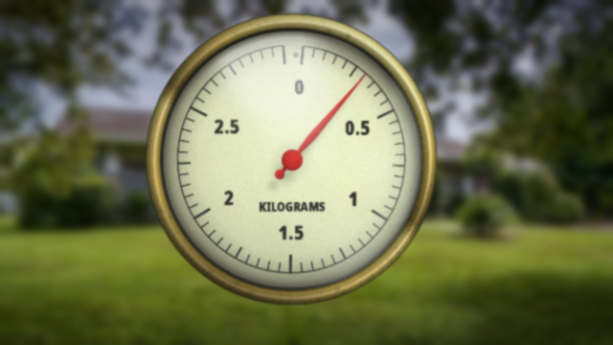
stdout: {"value": 0.3, "unit": "kg"}
